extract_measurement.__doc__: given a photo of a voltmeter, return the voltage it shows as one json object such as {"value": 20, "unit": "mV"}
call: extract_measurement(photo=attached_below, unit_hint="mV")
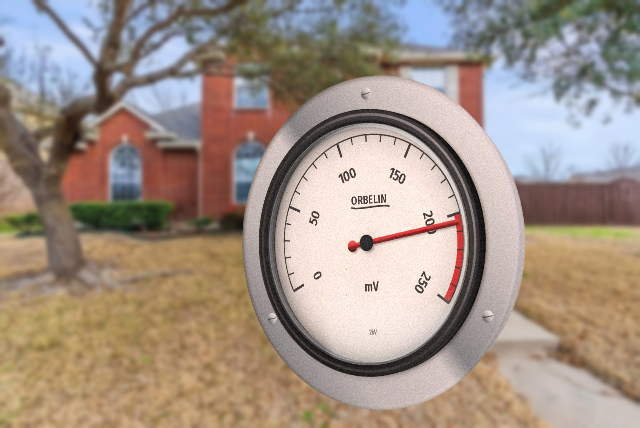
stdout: {"value": 205, "unit": "mV"}
